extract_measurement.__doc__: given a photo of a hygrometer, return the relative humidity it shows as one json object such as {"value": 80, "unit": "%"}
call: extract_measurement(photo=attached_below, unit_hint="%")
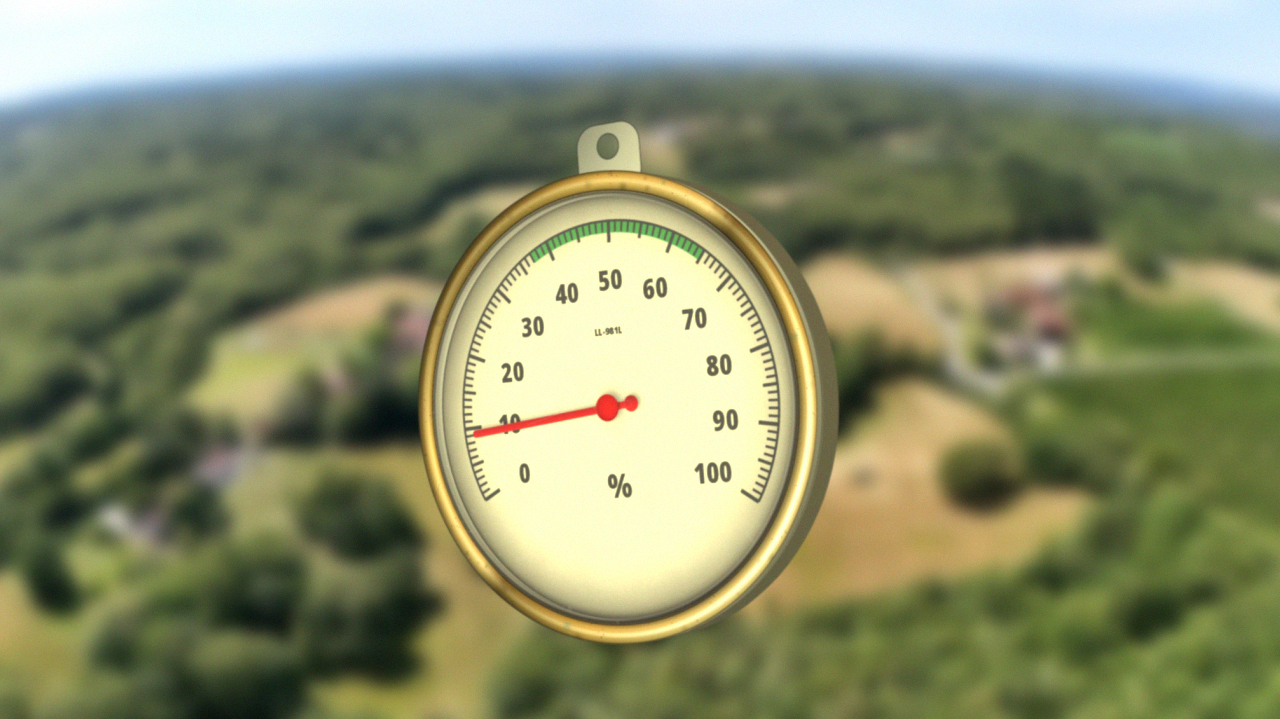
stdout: {"value": 9, "unit": "%"}
